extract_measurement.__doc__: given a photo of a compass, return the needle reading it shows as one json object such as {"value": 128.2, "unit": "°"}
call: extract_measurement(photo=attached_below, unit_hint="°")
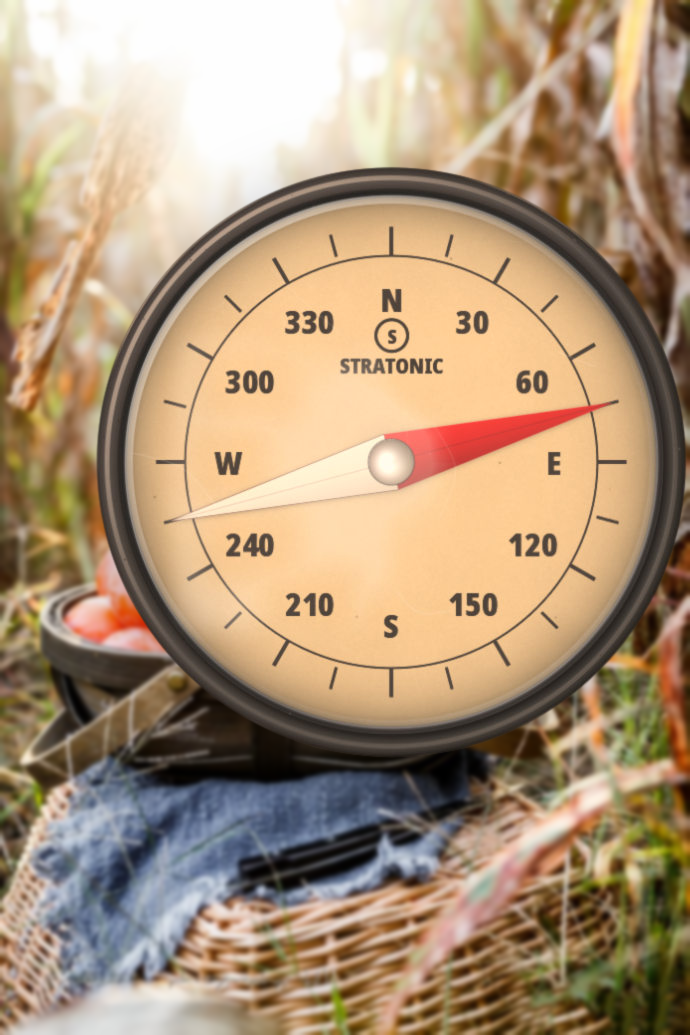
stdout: {"value": 75, "unit": "°"}
